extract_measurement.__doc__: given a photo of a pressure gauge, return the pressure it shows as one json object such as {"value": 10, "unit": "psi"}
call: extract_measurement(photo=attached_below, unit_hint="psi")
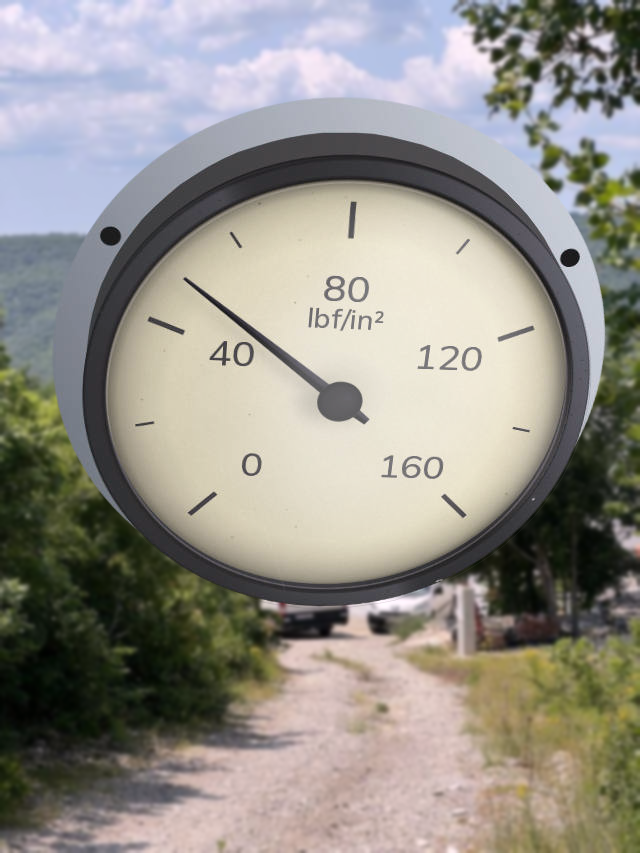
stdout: {"value": 50, "unit": "psi"}
